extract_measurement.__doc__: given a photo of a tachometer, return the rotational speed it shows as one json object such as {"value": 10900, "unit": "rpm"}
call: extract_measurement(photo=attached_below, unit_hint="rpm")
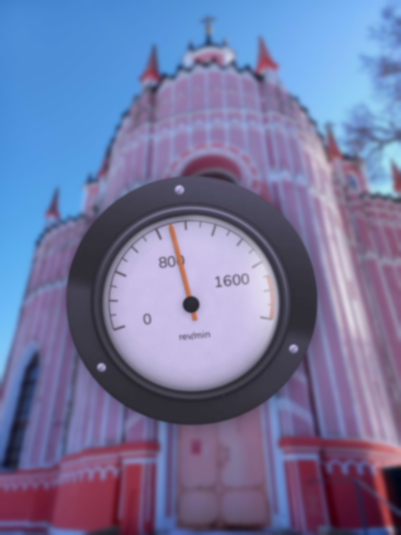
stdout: {"value": 900, "unit": "rpm"}
